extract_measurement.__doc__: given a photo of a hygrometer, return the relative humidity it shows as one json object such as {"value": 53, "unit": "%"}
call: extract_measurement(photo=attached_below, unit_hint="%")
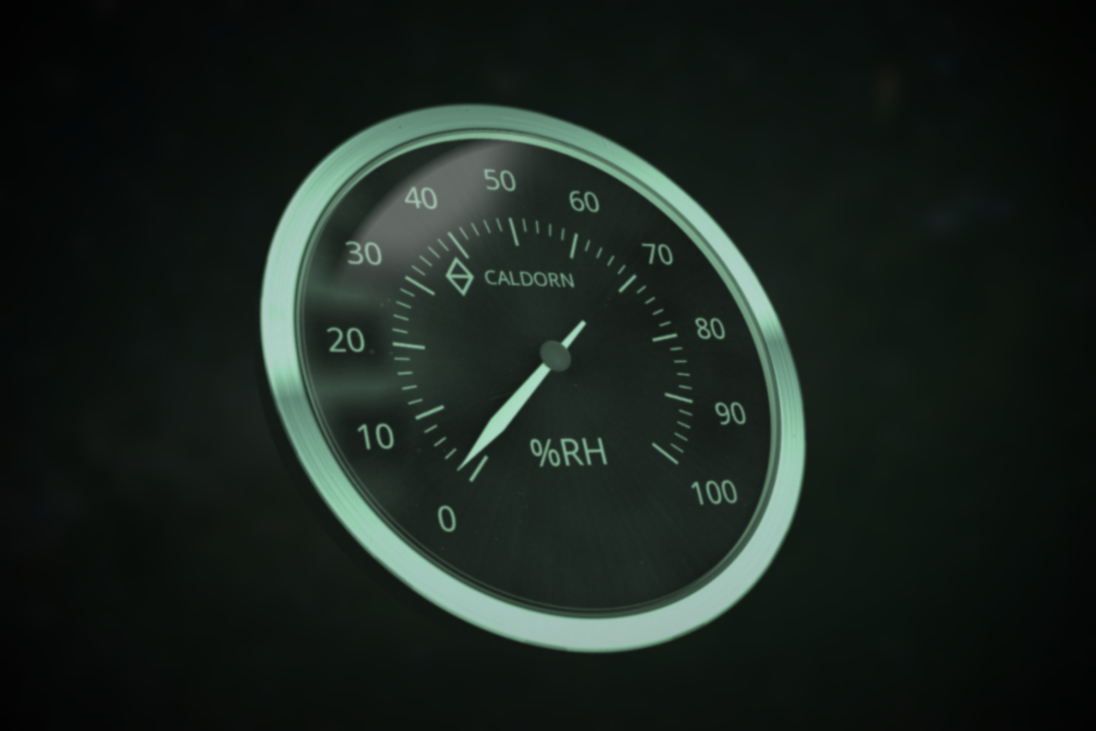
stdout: {"value": 2, "unit": "%"}
